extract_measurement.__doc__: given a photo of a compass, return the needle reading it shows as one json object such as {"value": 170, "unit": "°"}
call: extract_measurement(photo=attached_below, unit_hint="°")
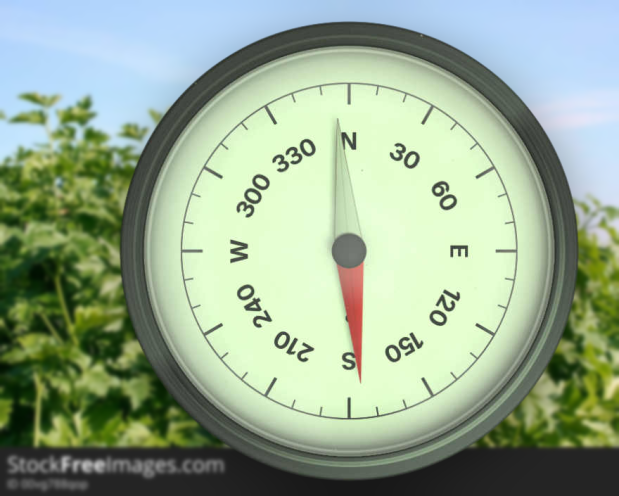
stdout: {"value": 175, "unit": "°"}
